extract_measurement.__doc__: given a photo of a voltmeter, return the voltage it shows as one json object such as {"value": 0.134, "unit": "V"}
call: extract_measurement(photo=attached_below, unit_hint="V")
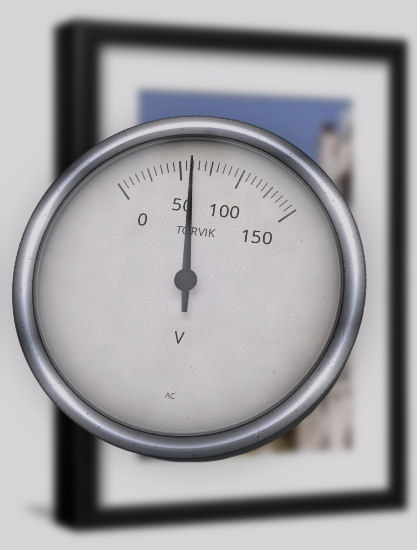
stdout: {"value": 60, "unit": "V"}
